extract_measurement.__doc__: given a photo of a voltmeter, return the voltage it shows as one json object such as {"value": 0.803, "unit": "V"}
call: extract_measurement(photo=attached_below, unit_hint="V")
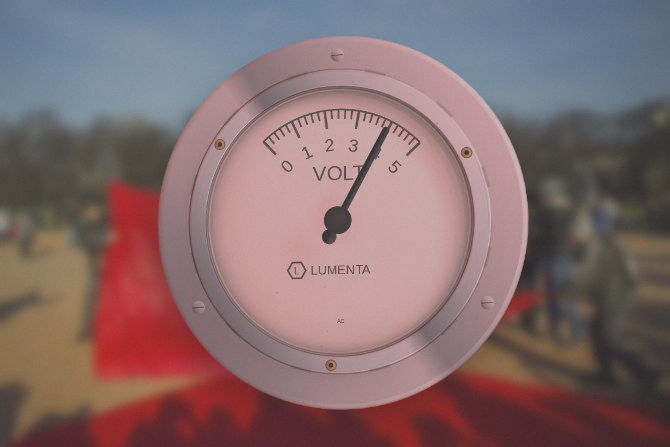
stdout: {"value": 4, "unit": "V"}
